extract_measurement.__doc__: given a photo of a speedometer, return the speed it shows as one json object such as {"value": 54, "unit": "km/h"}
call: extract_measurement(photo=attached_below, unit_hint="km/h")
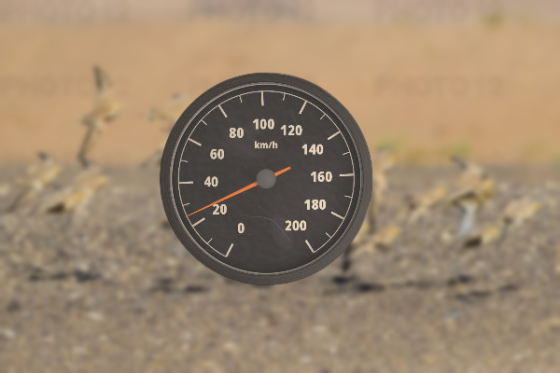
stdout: {"value": 25, "unit": "km/h"}
